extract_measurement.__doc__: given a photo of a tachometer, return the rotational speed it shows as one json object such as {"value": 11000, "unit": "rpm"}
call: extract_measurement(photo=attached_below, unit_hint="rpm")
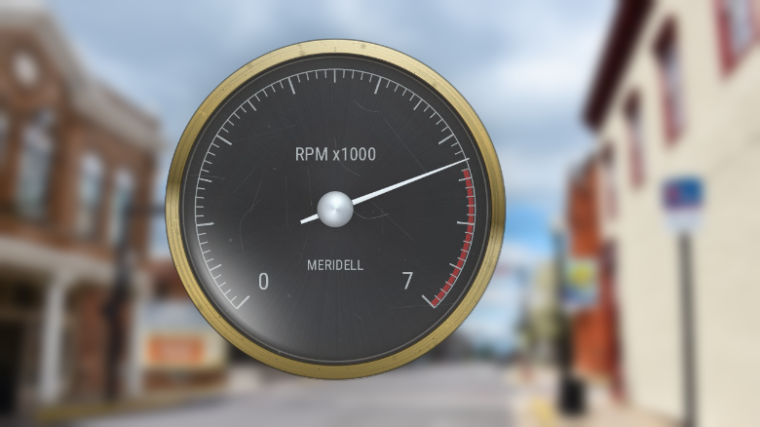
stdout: {"value": 5300, "unit": "rpm"}
